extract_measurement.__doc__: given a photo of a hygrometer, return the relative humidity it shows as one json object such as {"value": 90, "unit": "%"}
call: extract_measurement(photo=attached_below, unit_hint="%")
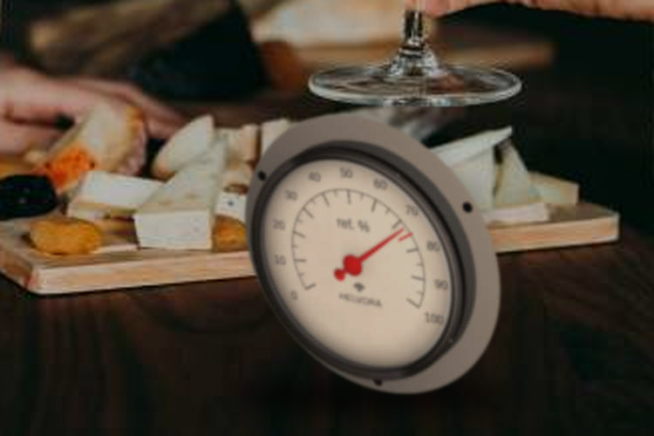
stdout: {"value": 72.5, "unit": "%"}
